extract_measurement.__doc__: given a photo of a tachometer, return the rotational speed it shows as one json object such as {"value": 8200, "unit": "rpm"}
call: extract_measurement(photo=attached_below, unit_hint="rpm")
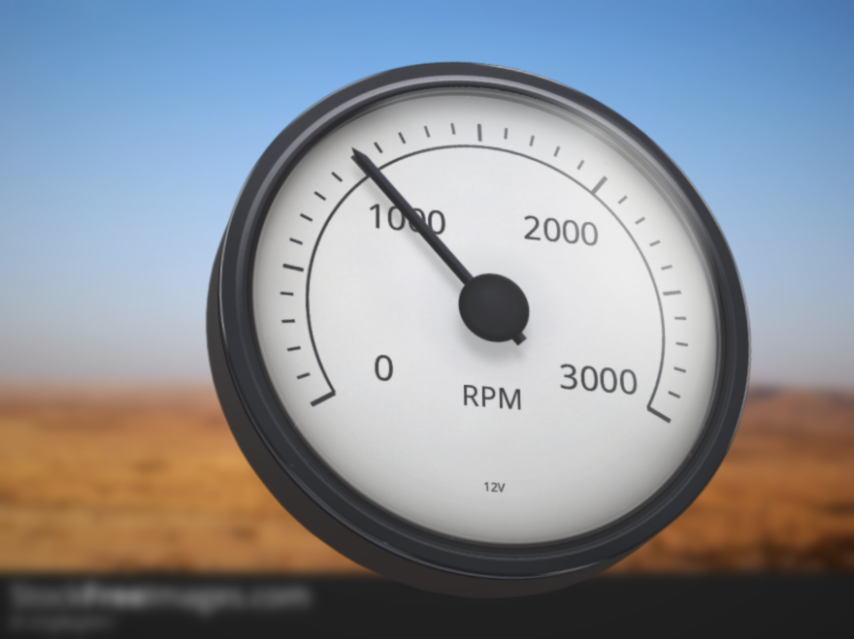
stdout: {"value": 1000, "unit": "rpm"}
